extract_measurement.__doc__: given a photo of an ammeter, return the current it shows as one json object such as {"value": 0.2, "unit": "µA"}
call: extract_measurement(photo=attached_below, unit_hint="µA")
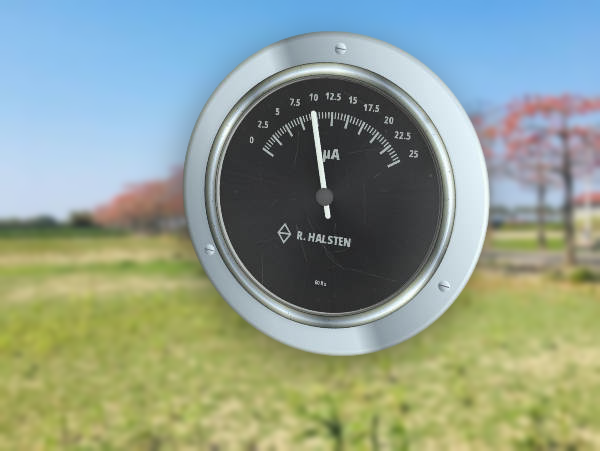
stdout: {"value": 10, "unit": "µA"}
